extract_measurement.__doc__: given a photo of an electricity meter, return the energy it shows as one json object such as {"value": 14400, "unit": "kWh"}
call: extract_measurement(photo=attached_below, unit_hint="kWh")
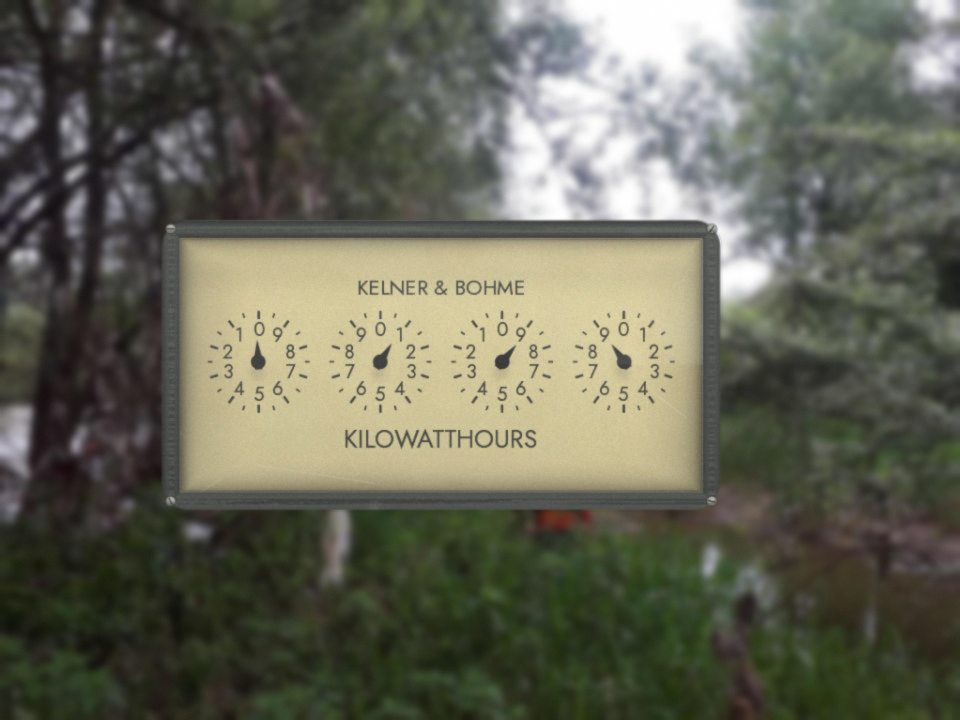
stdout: {"value": 89, "unit": "kWh"}
